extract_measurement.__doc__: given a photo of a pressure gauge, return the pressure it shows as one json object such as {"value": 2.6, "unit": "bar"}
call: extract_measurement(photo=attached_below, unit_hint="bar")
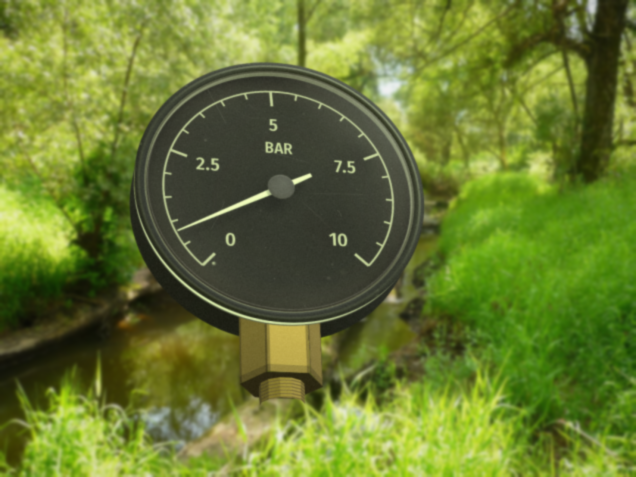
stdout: {"value": 0.75, "unit": "bar"}
